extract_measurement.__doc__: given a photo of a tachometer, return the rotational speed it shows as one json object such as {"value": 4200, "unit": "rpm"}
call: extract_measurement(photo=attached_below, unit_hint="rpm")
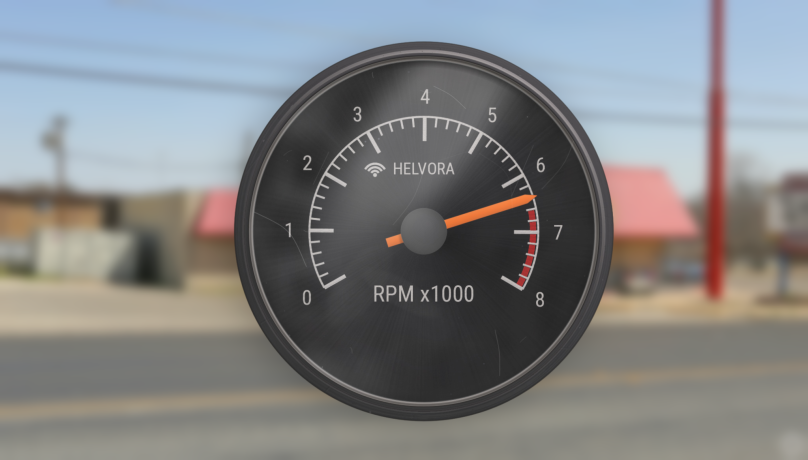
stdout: {"value": 6400, "unit": "rpm"}
